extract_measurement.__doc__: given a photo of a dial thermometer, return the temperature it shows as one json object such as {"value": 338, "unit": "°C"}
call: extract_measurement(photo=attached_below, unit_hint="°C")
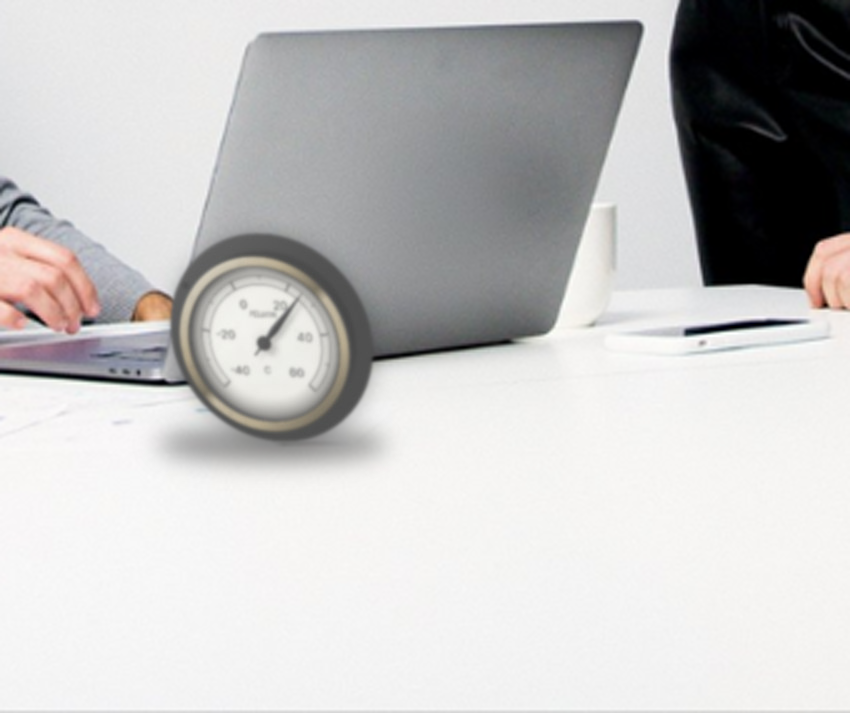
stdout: {"value": 25, "unit": "°C"}
